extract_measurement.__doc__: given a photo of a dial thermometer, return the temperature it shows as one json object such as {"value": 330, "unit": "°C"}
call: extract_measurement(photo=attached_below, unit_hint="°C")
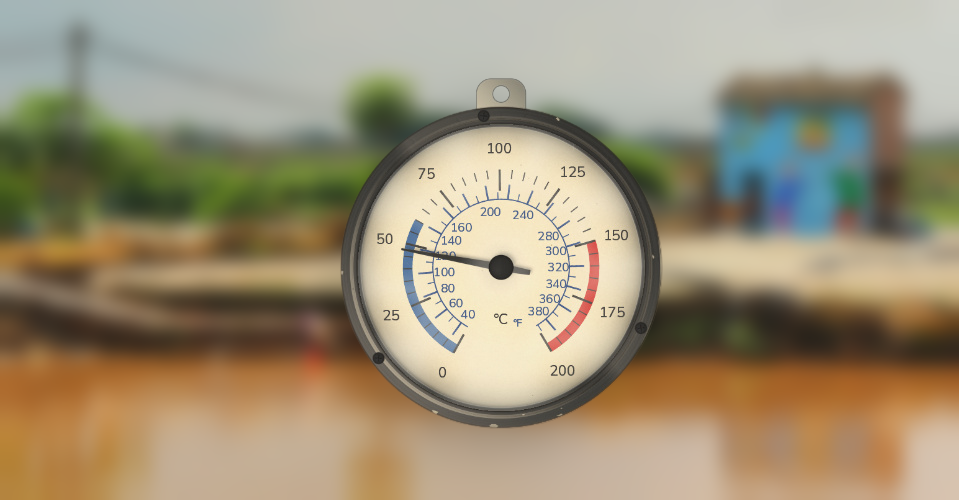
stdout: {"value": 47.5, "unit": "°C"}
